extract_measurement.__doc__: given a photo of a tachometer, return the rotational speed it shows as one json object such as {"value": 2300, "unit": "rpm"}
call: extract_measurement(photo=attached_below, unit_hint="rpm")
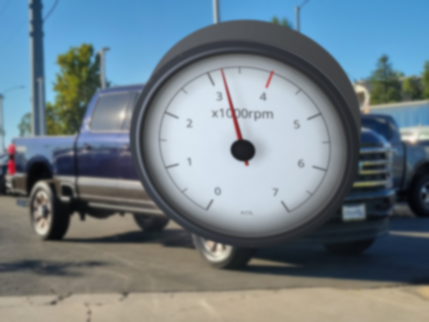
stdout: {"value": 3250, "unit": "rpm"}
